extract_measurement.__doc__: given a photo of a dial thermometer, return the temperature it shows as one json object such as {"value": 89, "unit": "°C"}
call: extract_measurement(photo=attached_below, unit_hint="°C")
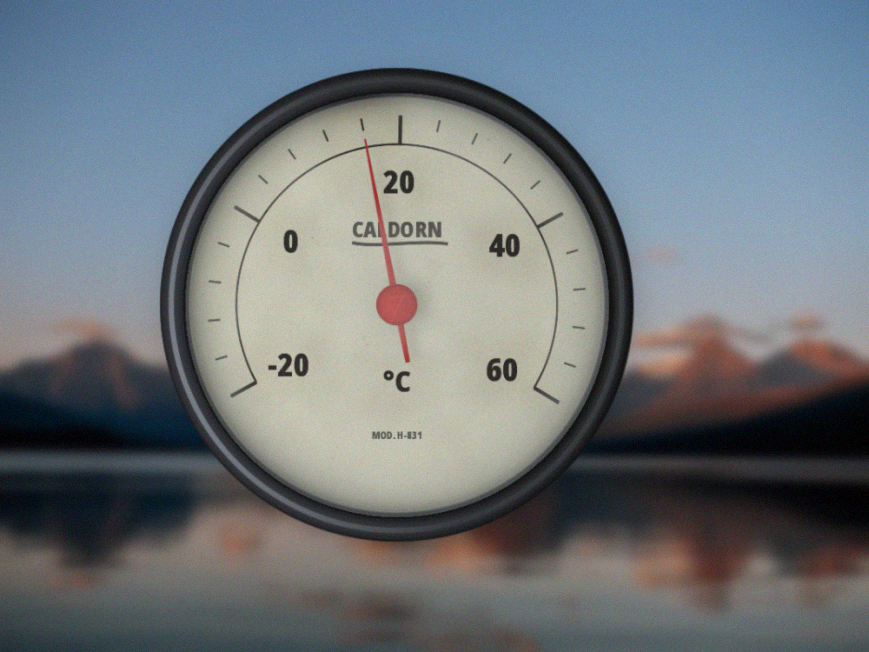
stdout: {"value": 16, "unit": "°C"}
